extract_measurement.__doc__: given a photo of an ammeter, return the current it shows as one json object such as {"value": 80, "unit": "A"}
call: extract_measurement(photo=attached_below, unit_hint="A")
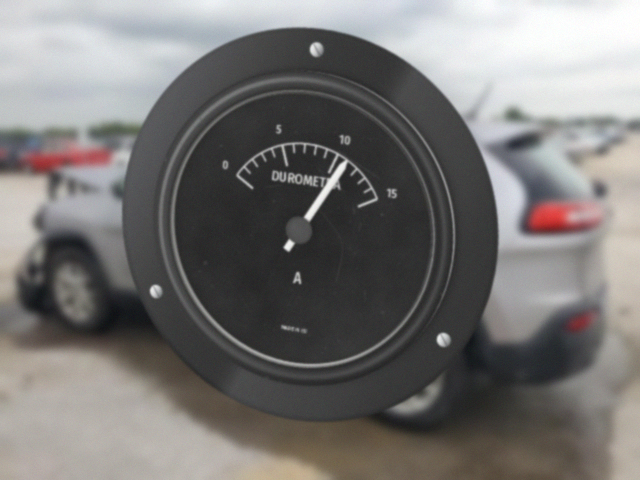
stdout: {"value": 11, "unit": "A"}
